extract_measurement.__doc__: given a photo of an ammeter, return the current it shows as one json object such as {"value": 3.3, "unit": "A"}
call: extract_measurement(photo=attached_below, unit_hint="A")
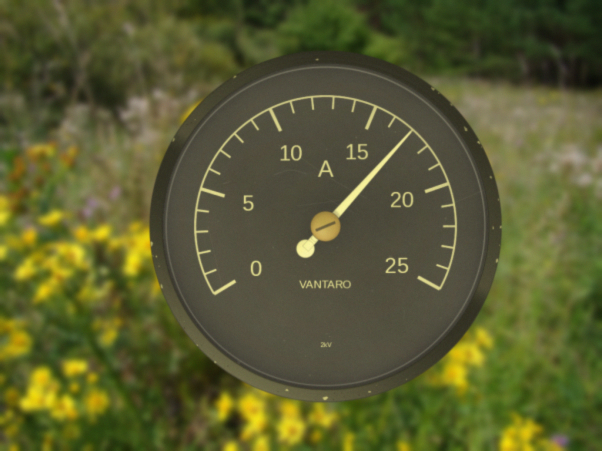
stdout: {"value": 17, "unit": "A"}
